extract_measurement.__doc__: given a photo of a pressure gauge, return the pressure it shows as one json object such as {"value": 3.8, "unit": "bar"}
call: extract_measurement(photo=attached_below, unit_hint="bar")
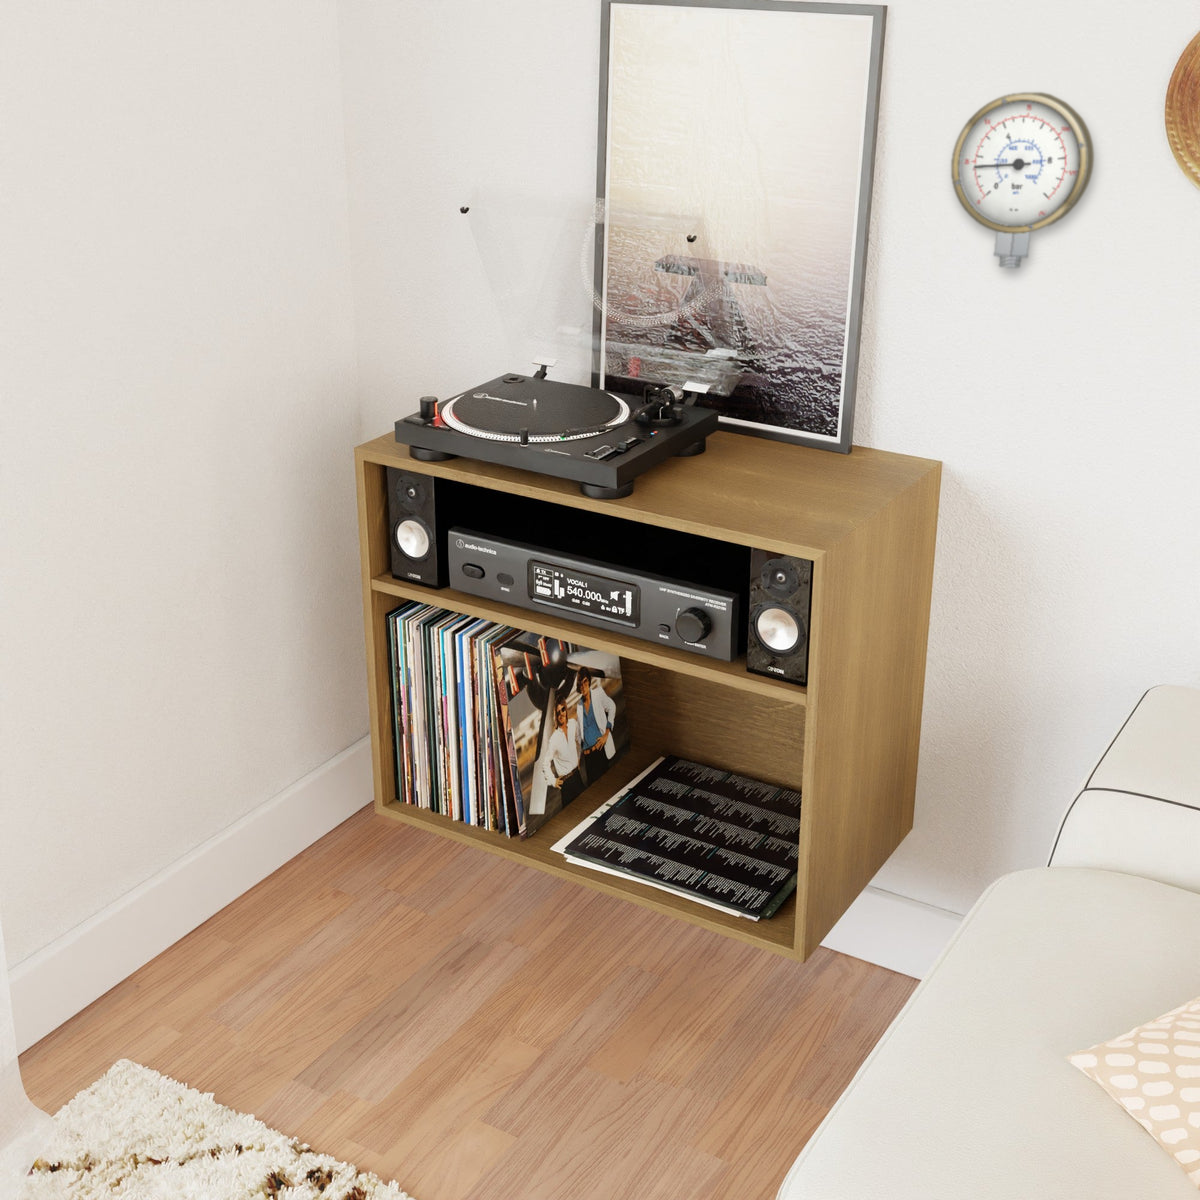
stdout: {"value": 1.5, "unit": "bar"}
